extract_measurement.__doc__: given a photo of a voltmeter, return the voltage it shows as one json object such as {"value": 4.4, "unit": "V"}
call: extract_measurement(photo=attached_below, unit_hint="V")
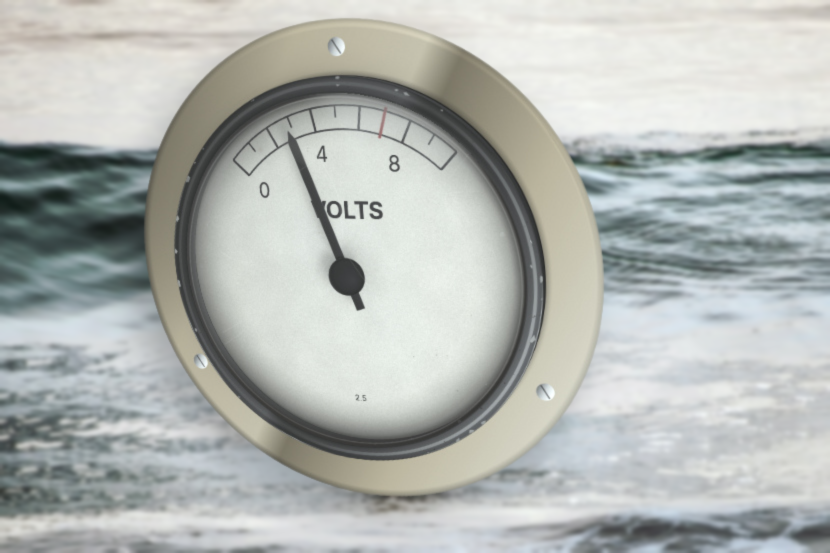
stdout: {"value": 3, "unit": "V"}
